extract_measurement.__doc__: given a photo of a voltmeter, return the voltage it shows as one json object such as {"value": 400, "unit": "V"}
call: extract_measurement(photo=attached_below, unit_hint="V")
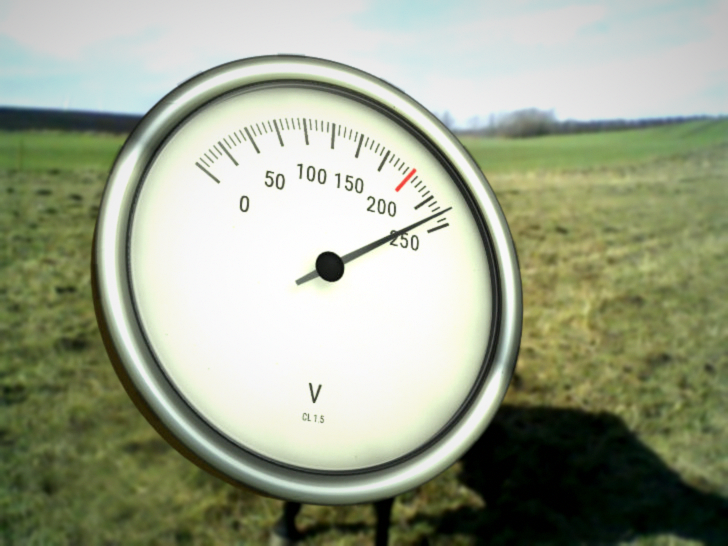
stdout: {"value": 240, "unit": "V"}
